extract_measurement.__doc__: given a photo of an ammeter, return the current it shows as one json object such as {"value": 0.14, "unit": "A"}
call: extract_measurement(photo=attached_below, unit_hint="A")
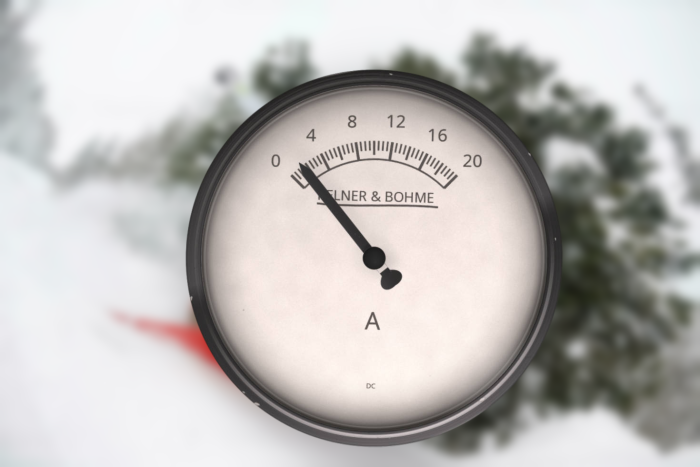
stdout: {"value": 1.5, "unit": "A"}
